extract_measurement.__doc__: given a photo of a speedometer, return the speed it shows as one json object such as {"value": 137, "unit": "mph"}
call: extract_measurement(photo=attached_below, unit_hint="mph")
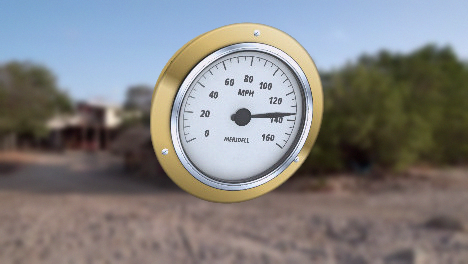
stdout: {"value": 135, "unit": "mph"}
